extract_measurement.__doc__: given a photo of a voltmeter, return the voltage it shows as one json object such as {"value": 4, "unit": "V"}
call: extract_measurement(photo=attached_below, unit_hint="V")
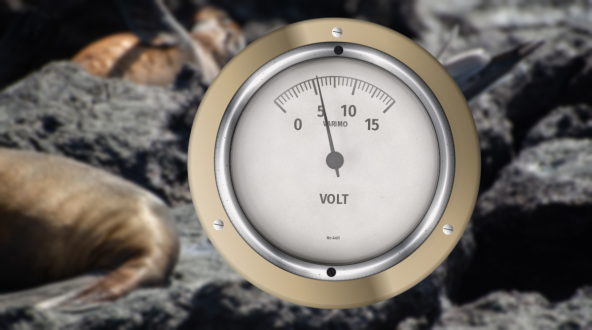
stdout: {"value": 5.5, "unit": "V"}
